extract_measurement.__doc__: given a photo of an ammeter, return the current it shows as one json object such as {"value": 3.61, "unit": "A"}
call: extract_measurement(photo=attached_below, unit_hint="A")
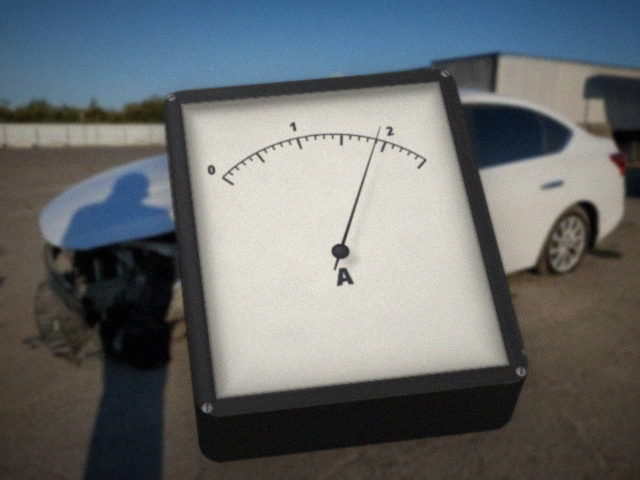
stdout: {"value": 1.9, "unit": "A"}
